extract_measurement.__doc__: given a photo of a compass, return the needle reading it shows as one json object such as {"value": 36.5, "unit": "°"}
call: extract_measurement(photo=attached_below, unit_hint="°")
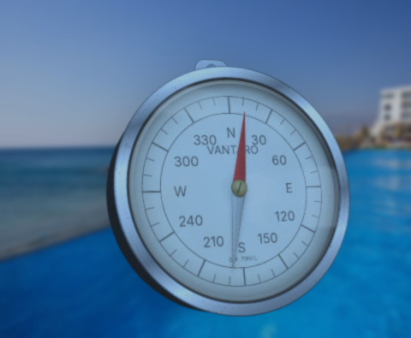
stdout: {"value": 10, "unit": "°"}
